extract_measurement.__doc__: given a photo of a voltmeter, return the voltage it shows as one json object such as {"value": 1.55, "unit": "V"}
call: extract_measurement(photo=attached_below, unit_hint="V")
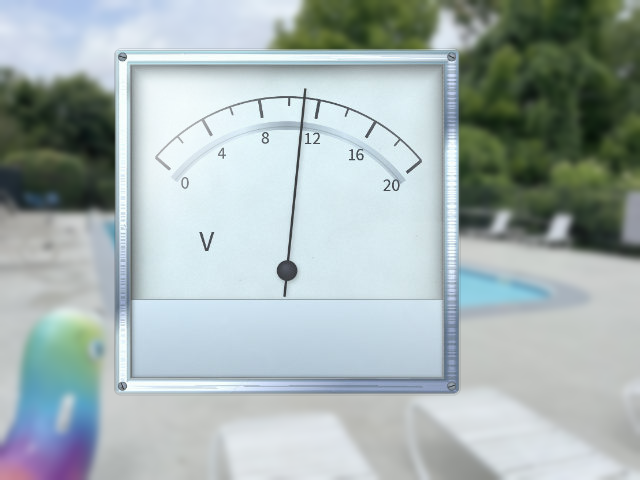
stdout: {"value": 11, "unit": "V"}
